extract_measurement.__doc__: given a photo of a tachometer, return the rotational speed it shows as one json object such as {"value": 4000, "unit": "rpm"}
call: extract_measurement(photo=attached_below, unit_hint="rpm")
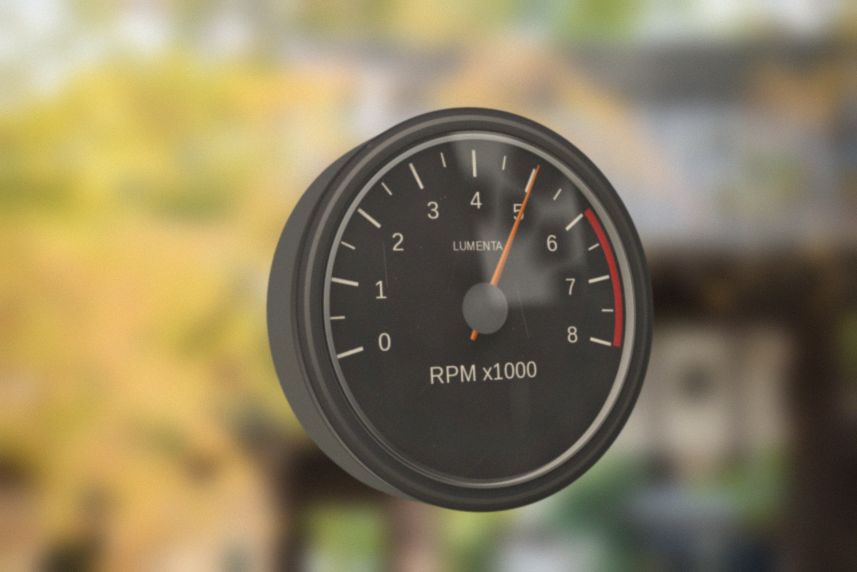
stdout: {"value": 5000, "unit": "rpm"}
